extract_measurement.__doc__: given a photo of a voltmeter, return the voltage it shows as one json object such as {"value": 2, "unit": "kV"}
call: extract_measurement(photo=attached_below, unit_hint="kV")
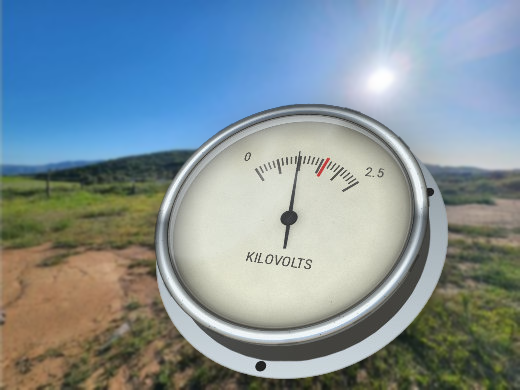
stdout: {"value": 1, "unit": "kV"}
